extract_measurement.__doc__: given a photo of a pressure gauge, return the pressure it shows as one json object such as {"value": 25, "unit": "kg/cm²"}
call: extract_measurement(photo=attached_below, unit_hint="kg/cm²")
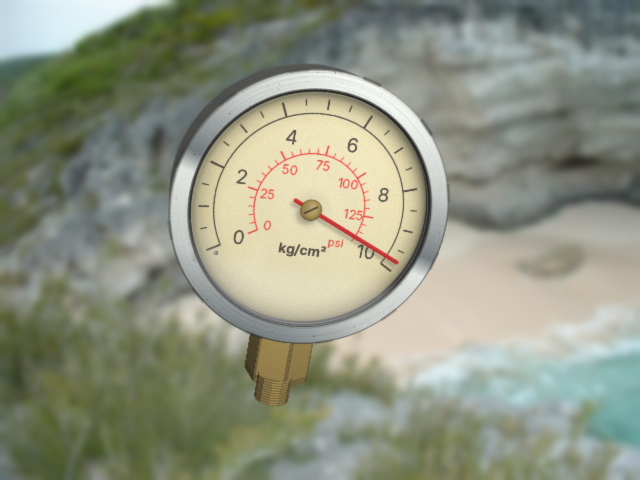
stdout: {"value": 9.75, "unit": "kg/cm²"}
